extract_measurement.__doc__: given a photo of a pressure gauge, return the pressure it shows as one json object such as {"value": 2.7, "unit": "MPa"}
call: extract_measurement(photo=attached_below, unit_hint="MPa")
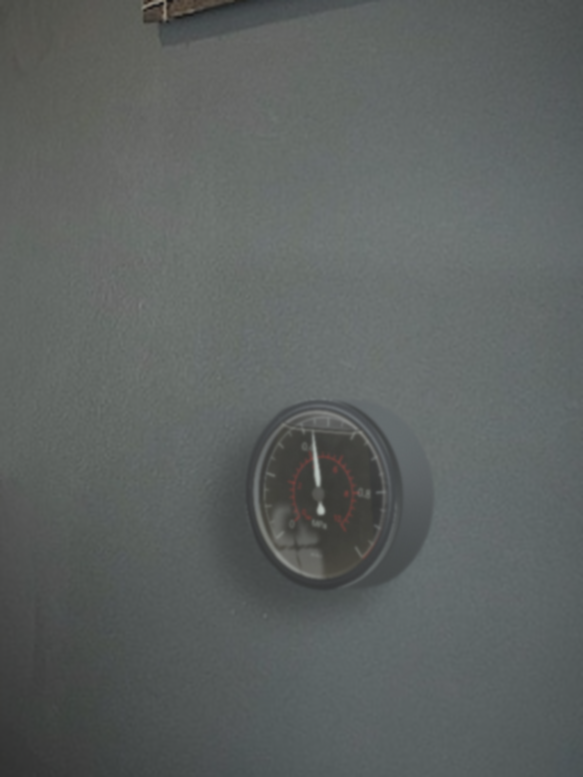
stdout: {"value": 0.45, "unit": "MPa"}
